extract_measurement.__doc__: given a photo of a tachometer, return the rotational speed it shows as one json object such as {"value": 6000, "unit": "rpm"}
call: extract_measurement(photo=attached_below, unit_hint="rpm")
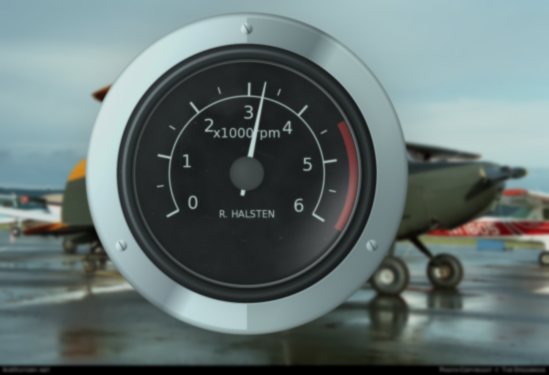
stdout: {"value": 3250, "unit": "rpm"}
